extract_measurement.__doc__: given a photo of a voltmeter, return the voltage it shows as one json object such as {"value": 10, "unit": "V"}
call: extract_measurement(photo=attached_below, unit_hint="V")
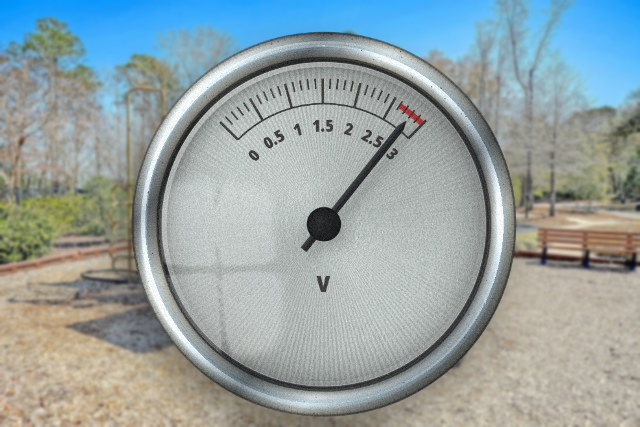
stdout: {"value": 2.8, "unit": "V"}
